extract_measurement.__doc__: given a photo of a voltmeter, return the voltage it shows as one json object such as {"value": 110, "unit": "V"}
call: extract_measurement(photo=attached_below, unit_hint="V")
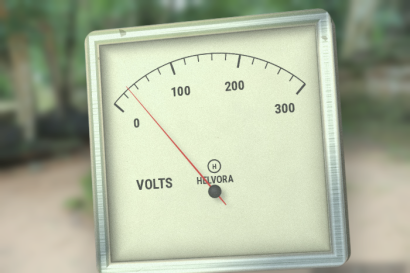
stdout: {"value": 30, "unit": "V"}
